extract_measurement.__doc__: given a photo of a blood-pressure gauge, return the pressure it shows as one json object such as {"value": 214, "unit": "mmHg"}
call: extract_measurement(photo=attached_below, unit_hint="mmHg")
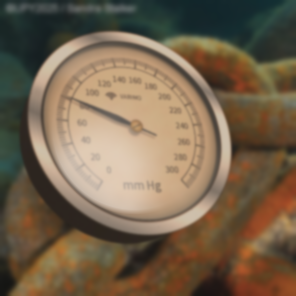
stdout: {"value": 80, "unit": "mmHg"}
